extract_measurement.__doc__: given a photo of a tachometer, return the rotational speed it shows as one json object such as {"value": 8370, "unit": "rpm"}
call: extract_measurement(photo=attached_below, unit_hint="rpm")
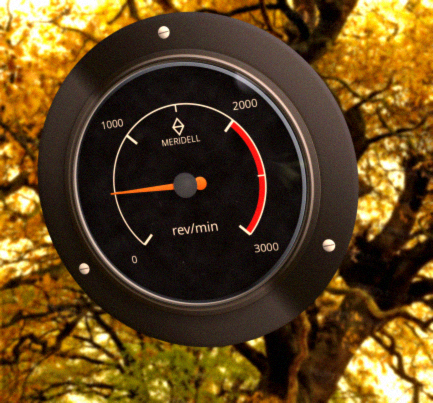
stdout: {"value": 500, "unit": "rpm"}
